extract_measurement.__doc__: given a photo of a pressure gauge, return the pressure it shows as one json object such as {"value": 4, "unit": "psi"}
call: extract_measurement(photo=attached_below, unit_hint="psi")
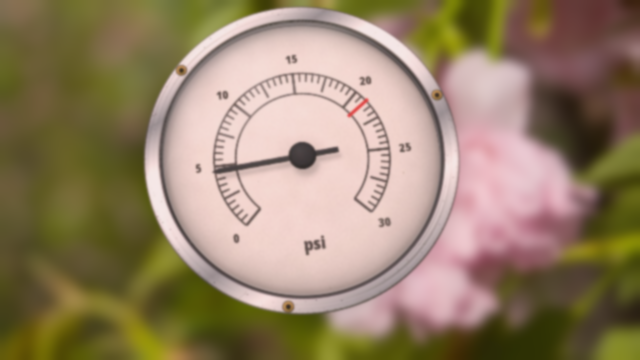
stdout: {"value": 4.5, "unit": "psi"}
